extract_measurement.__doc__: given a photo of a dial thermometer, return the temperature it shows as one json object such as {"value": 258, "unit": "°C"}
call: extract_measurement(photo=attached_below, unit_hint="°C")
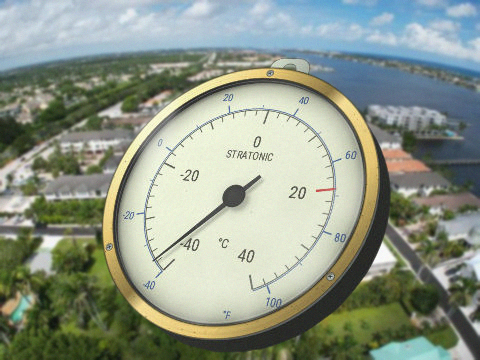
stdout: {"value": -38, "unit": "°C"}
